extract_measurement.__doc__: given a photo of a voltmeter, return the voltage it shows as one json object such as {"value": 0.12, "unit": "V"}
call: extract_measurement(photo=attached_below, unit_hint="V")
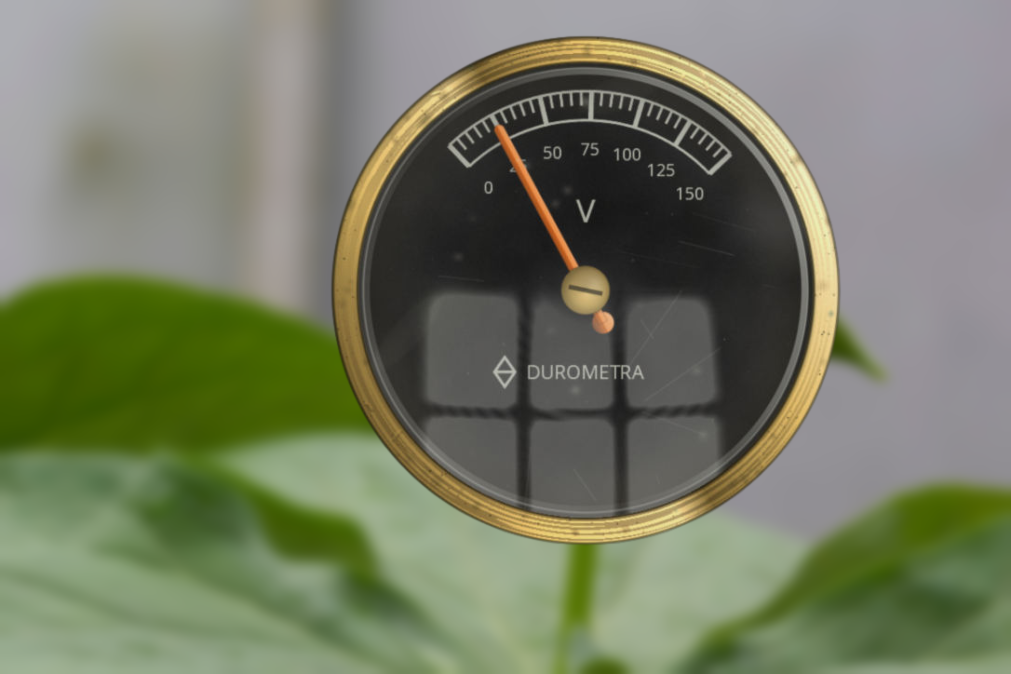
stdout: {"value": 25, "unit": "V"}
